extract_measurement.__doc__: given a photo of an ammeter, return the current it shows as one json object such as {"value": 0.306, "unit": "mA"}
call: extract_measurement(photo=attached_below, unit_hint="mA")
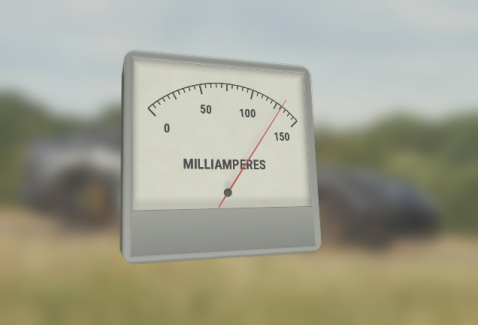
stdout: {"value": 130, "unit": "mA"}
